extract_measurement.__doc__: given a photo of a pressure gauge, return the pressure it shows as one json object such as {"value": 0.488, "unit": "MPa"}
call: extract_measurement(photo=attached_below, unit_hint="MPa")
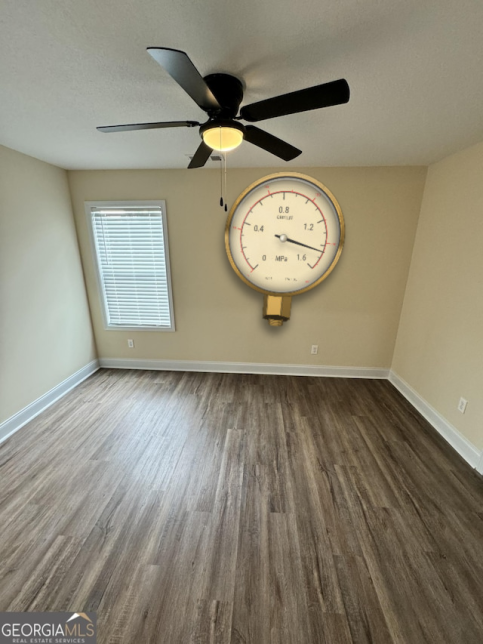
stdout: {"value": 1.45, "unit": "MPa"}
